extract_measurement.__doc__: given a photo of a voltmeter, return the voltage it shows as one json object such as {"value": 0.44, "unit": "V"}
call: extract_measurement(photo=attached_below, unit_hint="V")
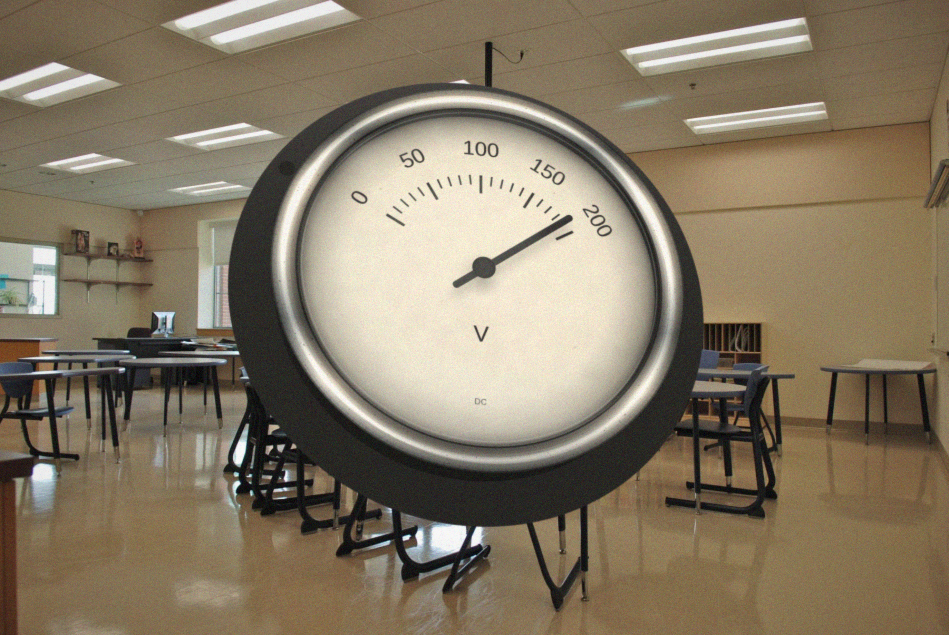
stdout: {"value": 190, "unit": "V"}
